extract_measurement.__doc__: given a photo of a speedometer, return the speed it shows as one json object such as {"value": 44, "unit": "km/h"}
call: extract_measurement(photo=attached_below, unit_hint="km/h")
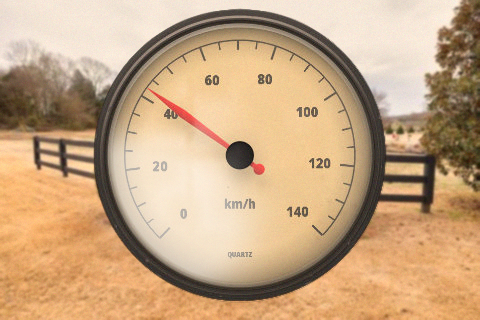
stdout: {"value": 42.5, "unit": "km/h"}
